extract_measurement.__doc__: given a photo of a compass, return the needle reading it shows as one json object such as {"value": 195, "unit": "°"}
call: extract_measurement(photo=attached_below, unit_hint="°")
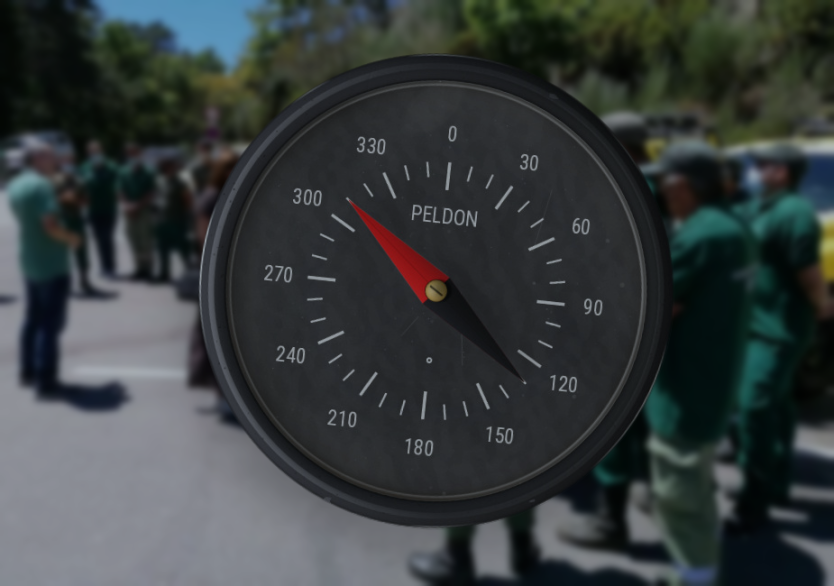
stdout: {"value": 310, "unit": "°"}
